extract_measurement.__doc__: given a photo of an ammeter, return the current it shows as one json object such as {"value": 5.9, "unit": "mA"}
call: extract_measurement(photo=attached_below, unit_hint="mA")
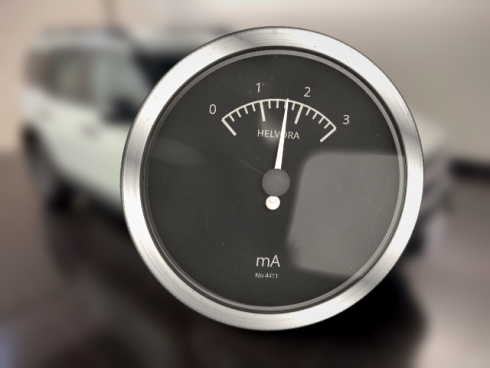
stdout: {"value": 1.6, "unit": "mA"}
